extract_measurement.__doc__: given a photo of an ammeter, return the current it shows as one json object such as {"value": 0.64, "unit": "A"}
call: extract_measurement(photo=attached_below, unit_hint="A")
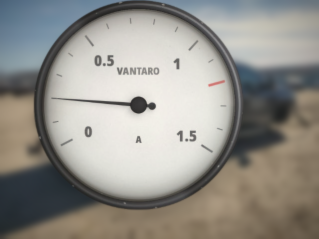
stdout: {"value": 0.2, "unit": "A"}
